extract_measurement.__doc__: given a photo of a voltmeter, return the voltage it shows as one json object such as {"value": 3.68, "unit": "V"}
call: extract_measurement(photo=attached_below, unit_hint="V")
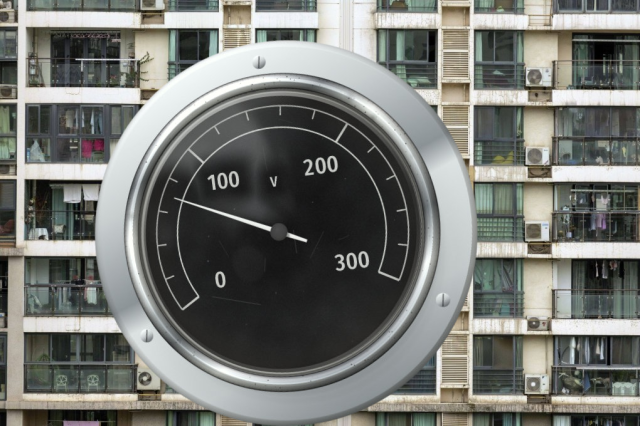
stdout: {"value": 70, "unit": "V"}
